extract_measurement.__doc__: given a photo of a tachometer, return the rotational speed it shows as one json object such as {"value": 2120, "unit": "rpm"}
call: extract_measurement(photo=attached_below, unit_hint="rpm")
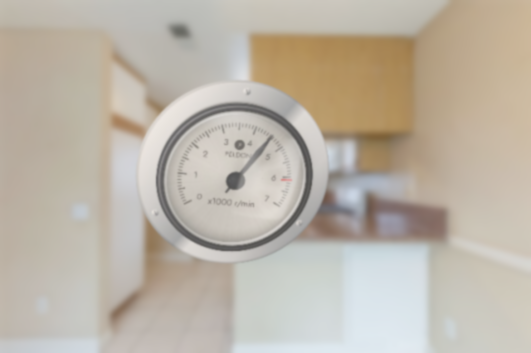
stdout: {"value": 4500, "unit": "rpm"}
